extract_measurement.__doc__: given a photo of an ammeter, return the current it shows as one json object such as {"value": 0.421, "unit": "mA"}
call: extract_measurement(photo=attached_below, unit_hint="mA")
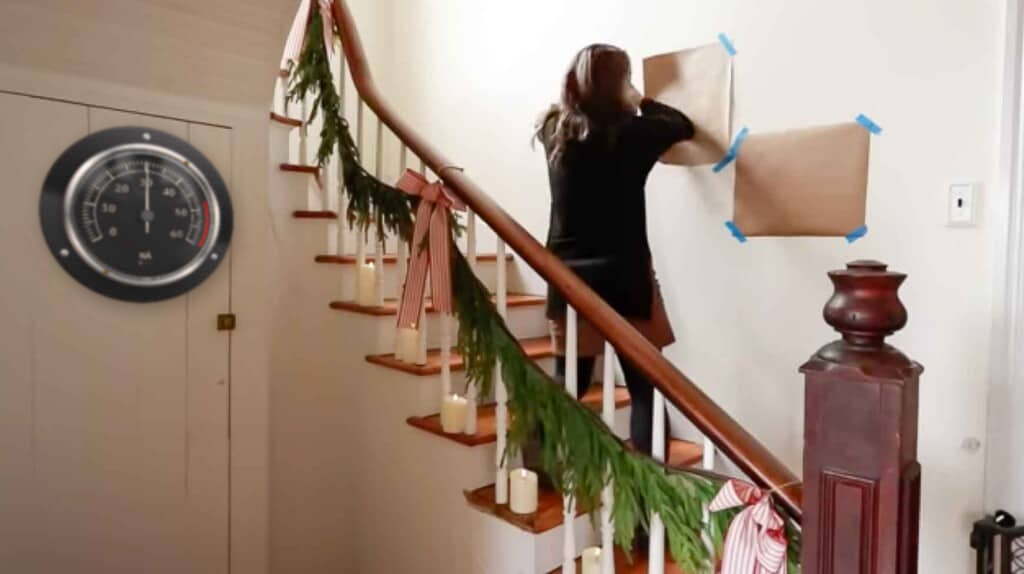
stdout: {"value": 30, "unit": "mA"}
